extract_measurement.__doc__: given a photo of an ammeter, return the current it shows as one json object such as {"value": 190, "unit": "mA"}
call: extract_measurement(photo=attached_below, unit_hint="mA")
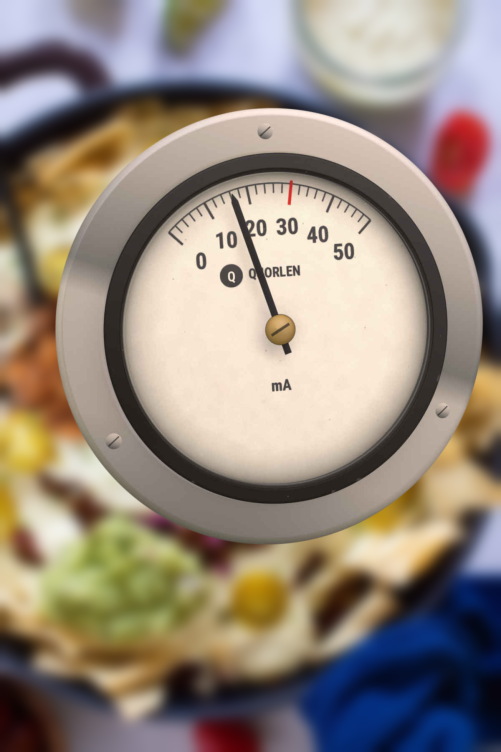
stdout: {"value": 16, "unit": "mA"}
